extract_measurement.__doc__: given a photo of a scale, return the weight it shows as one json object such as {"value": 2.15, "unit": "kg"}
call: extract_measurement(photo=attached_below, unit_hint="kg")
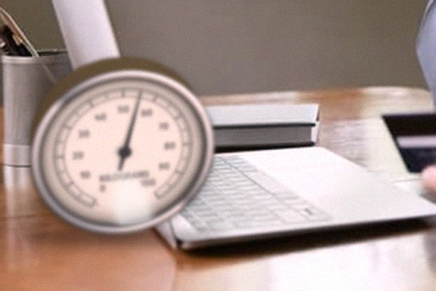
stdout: {"value": 55, "unit": "kg"}
